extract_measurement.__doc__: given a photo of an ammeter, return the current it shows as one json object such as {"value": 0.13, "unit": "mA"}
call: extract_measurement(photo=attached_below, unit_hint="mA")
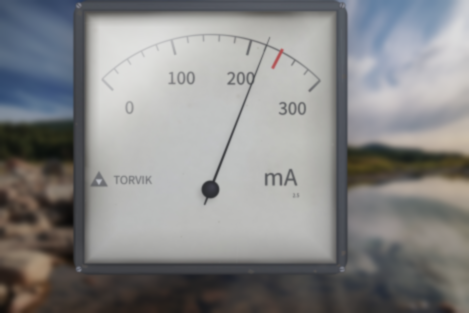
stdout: {"value": 220, "unit": "mA"}
